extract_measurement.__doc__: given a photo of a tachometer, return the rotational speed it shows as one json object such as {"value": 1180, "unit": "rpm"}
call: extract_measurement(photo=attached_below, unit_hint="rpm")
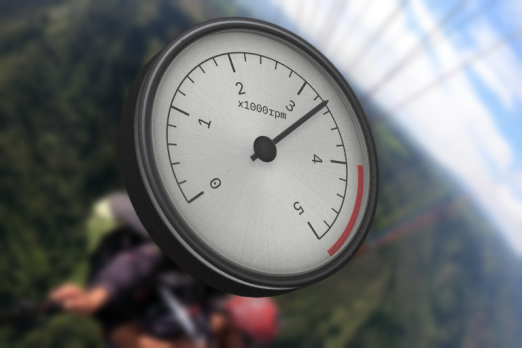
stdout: {"value": 3300, "unit": "rpm"}
